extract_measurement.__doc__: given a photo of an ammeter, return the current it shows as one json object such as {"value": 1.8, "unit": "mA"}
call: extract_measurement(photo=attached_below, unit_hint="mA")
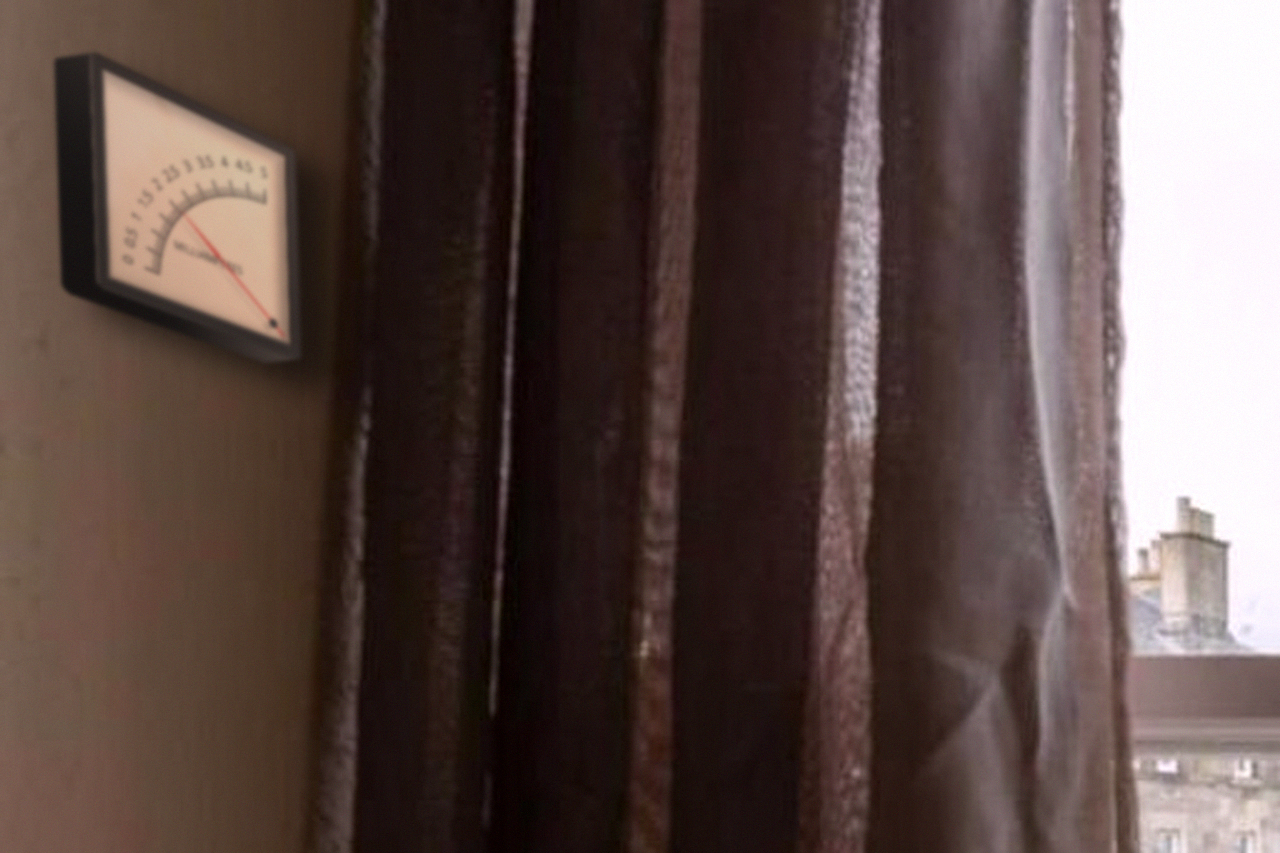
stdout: {"value": 2, "unit": "mA"}
